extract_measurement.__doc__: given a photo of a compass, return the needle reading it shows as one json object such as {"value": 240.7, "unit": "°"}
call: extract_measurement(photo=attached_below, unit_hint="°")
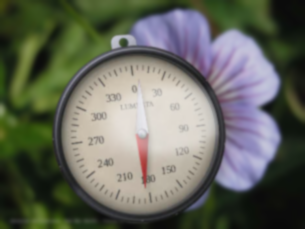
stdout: {"value": 185, "unit": "°"}
